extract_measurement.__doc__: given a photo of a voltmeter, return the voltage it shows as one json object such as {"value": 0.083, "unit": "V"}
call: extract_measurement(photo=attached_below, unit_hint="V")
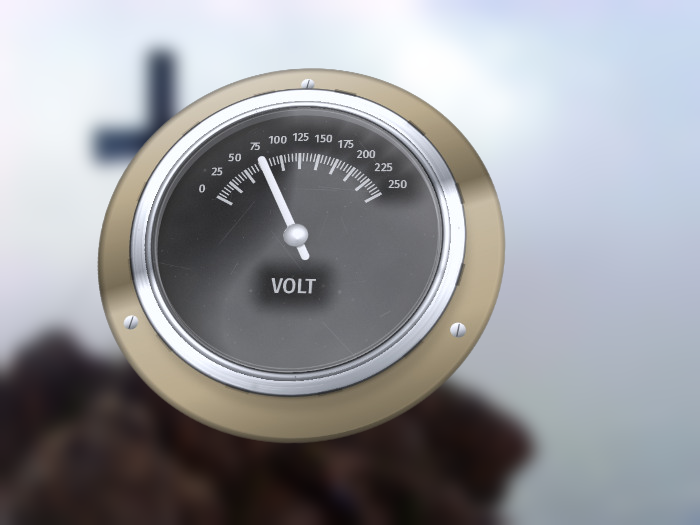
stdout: {"value": 75, "unit": "V"}
